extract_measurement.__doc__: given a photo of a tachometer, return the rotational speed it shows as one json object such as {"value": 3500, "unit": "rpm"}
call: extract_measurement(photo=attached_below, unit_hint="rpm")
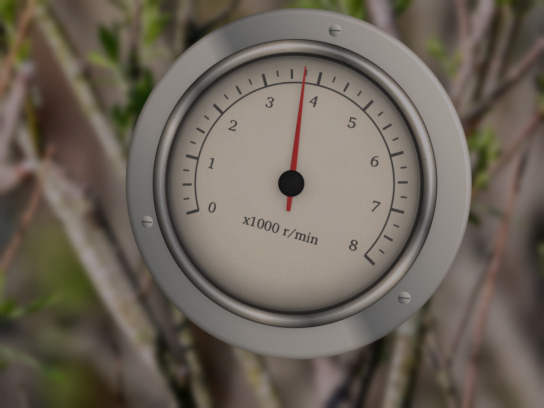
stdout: {"value": 3750, "unit": "rpm"}
